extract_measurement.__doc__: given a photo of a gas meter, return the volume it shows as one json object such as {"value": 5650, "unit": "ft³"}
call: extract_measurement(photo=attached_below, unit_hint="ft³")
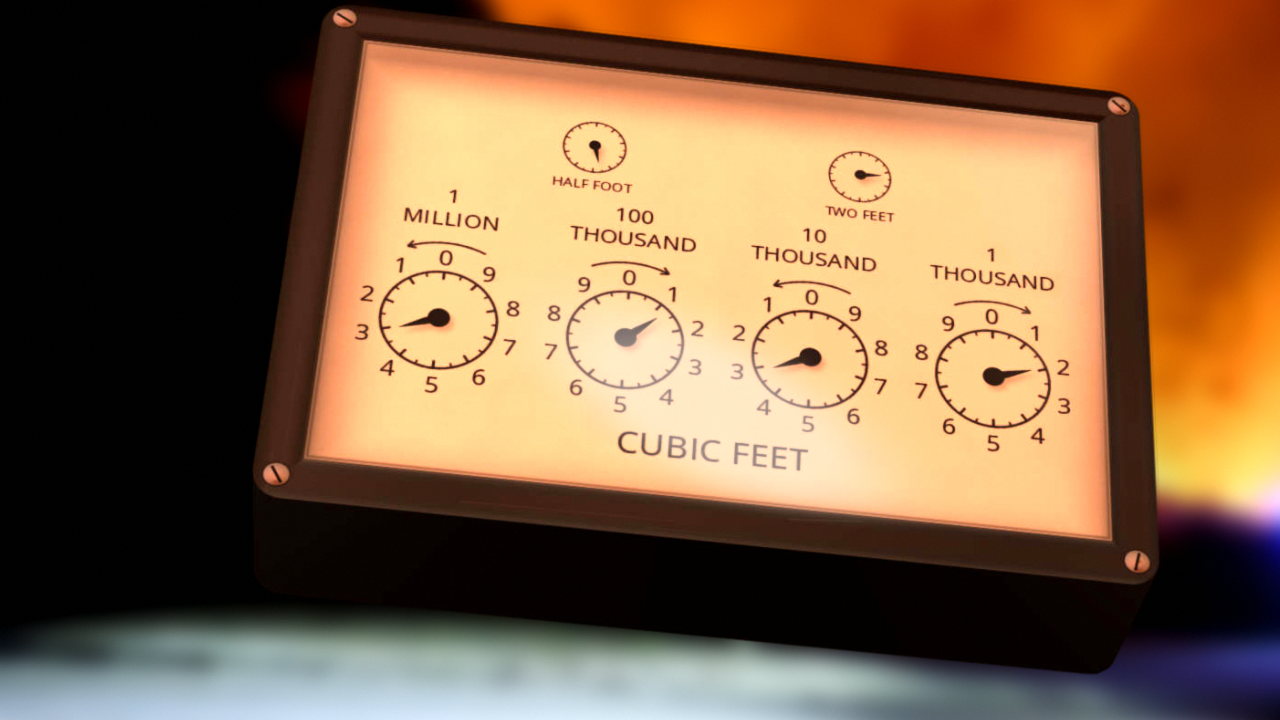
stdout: {"value": 313200, "unit": "ft³"}
